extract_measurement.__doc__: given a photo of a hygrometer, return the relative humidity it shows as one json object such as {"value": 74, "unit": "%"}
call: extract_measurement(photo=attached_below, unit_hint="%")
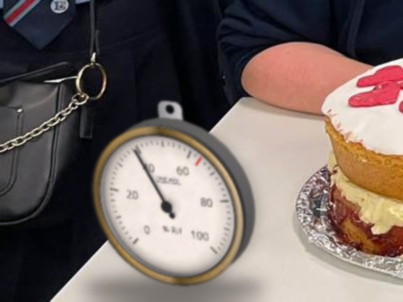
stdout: {"value": 40, "unit": "%"}
